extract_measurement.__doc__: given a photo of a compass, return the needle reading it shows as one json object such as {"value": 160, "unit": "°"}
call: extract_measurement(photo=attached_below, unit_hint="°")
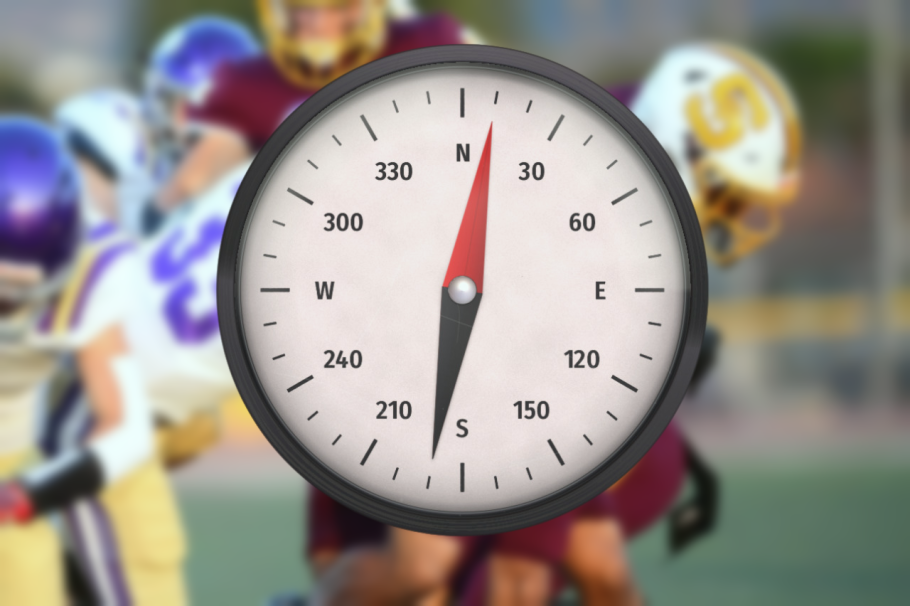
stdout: {"value": 10, "unit": "°"}
